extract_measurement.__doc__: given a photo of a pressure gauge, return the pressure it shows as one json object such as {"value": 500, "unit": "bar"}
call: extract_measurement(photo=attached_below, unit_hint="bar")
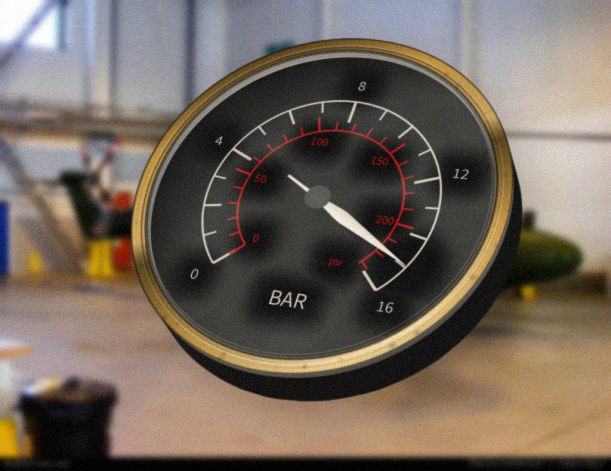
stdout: {"value": 15, "unit": "bar"}
